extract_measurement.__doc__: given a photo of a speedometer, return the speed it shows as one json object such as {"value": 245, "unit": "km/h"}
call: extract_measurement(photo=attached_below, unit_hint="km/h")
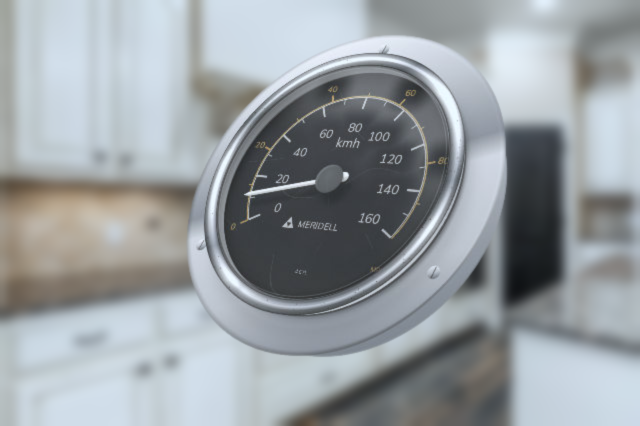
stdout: {"value": 10, "unit": "km/h"}
